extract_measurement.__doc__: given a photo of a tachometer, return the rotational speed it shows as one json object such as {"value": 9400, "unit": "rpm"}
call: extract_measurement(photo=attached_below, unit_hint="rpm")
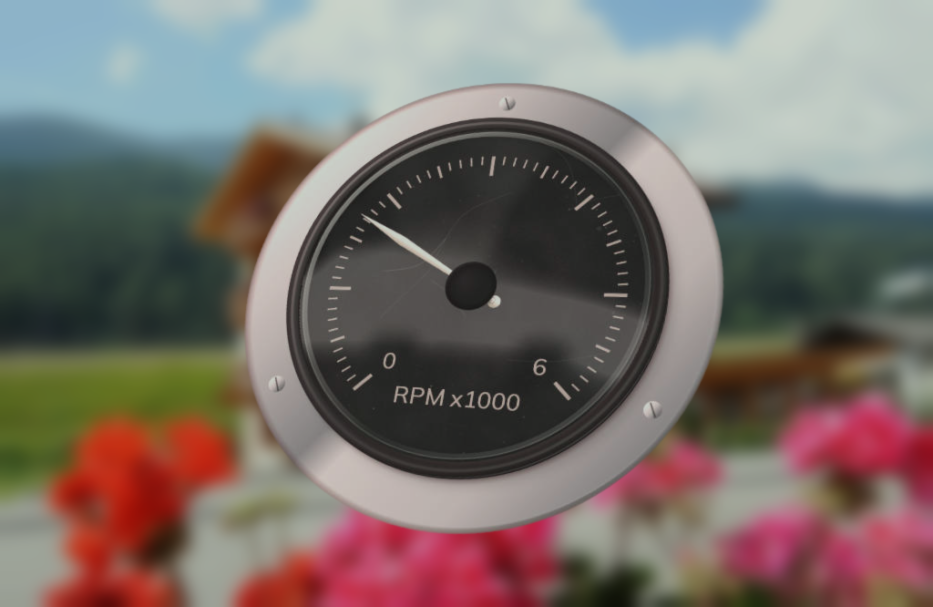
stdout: {"value": 1700, "unit": "rpm"}
